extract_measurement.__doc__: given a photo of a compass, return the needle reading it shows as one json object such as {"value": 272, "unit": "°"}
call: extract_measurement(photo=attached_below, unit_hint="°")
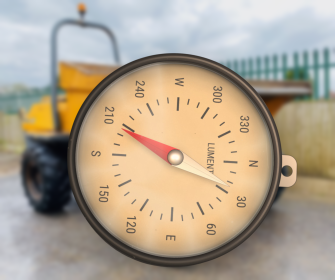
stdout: {"value": 205, "unit": "°"}
